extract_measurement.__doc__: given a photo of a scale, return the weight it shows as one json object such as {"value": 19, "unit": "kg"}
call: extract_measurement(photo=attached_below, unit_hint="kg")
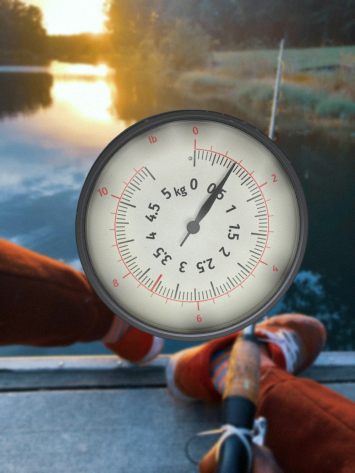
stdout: {"value": 0.5, "unit": "kg"}
